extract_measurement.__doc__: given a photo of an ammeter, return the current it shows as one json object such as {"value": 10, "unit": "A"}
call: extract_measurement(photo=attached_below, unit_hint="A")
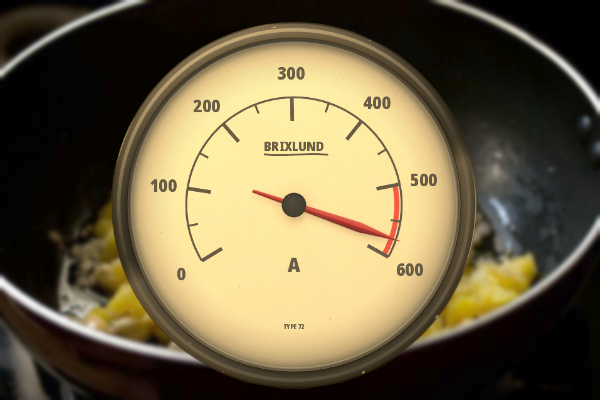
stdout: {"value": 575, "unit": "A"}
